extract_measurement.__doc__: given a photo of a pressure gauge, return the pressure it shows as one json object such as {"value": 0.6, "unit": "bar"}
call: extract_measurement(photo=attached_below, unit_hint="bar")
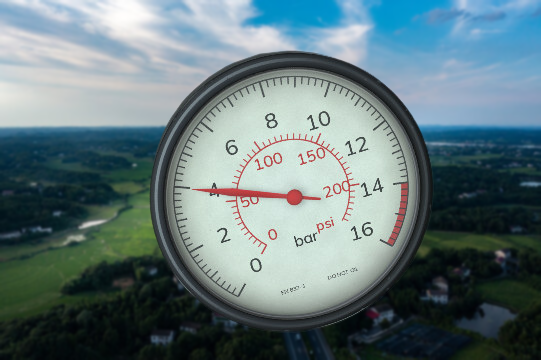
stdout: {"value": 4, "unit": "bar"}
